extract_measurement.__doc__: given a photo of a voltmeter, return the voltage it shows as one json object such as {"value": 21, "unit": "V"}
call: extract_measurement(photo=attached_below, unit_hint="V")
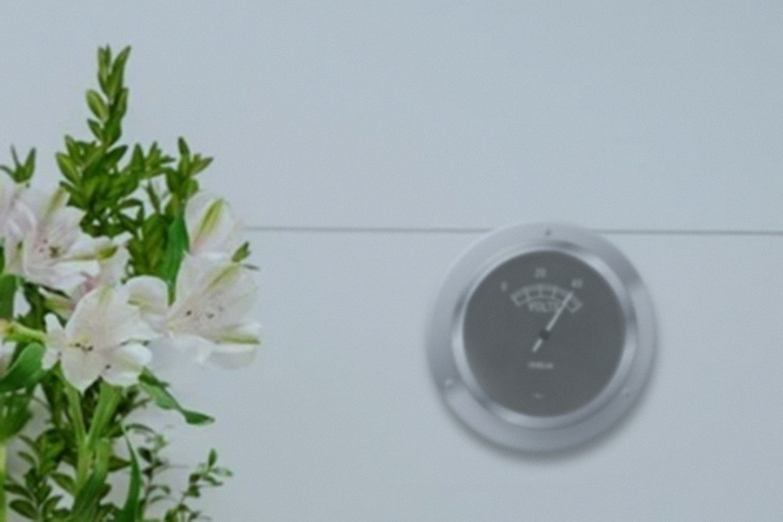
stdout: {"value": 40, "unit": "V"}
